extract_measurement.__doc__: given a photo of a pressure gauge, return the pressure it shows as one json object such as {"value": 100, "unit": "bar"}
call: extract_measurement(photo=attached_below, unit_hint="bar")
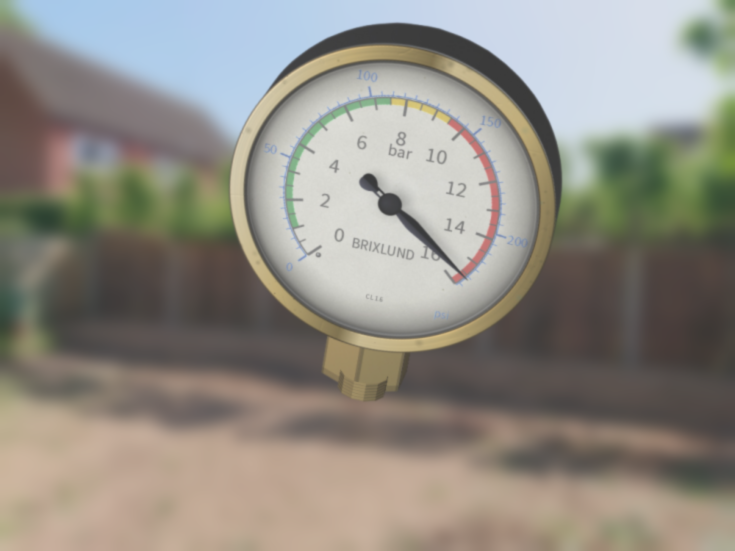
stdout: {"value": 15.5, "unit": "bar"}
